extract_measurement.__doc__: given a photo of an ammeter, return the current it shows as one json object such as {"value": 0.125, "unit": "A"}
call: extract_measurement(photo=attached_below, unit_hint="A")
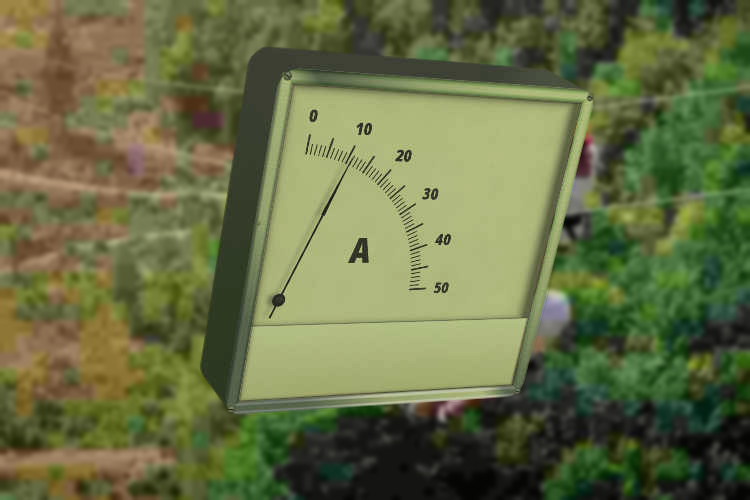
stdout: {"value": 10, "unit": "A"}
